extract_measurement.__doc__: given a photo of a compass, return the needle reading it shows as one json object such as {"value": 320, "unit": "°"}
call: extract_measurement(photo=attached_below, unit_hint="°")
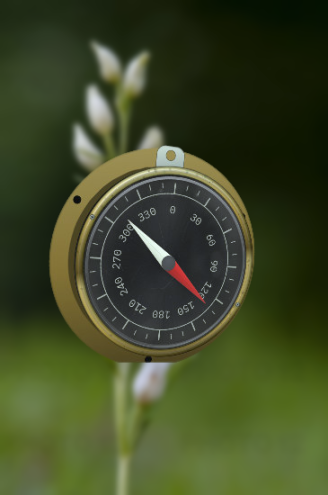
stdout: {"value": 130, "unit": "°"}
